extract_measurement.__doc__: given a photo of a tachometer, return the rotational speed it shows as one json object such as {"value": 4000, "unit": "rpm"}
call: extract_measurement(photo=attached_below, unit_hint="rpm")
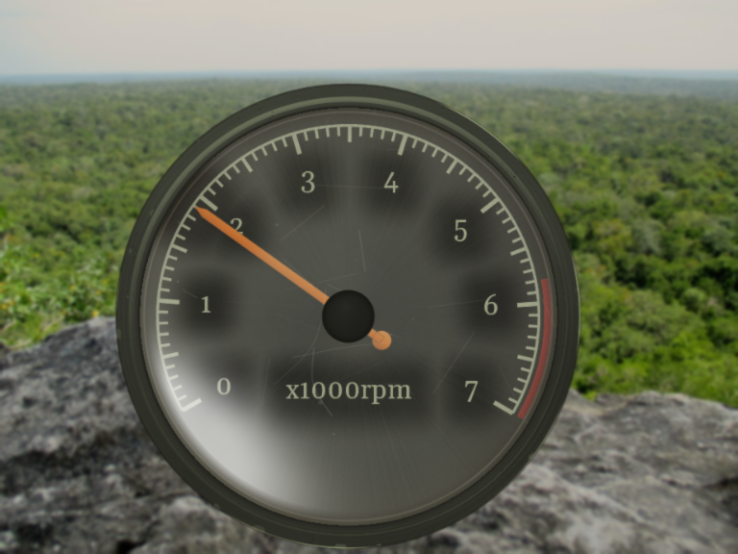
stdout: {"value": 1900, "unit": "rpm"}
